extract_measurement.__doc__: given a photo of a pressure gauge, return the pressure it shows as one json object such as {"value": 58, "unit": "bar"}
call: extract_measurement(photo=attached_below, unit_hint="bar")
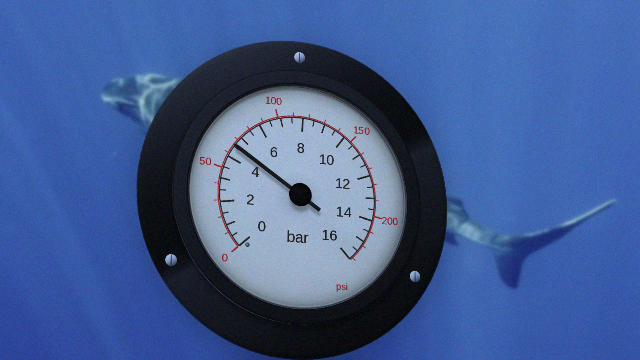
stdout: {"value": 4.5, "unit": "bar"}
